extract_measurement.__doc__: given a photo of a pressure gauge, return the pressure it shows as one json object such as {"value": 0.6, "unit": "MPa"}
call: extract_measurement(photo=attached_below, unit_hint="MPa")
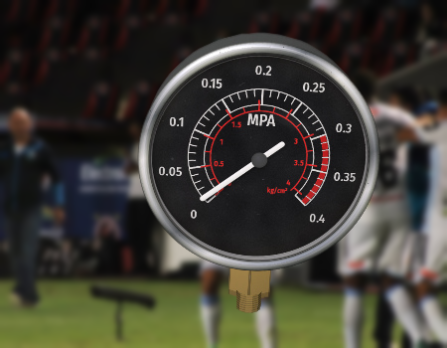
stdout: {"value": 0.01, "unit": "MPa"}
